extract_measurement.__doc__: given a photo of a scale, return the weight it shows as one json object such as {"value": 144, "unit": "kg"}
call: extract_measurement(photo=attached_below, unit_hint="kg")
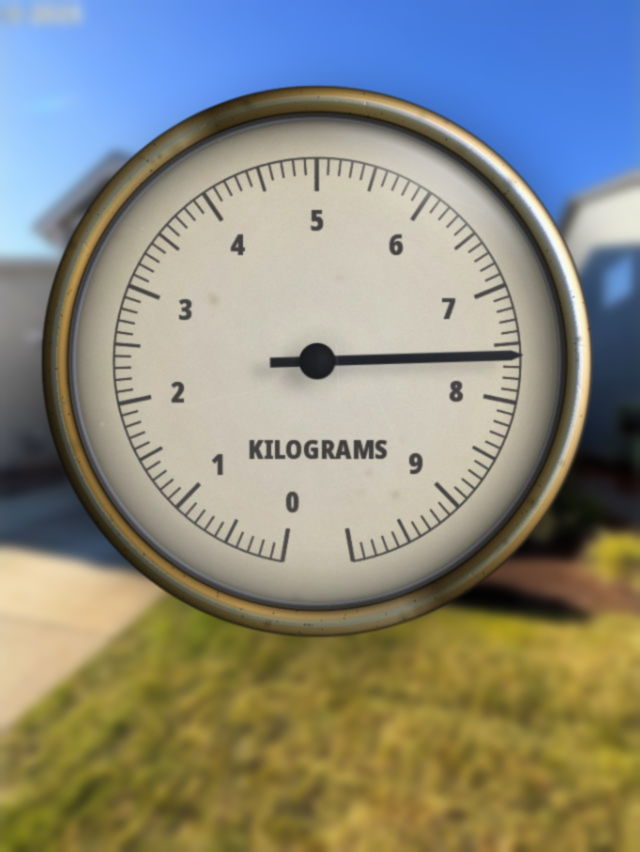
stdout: {"value": 7.6, "unit": "kg"}
